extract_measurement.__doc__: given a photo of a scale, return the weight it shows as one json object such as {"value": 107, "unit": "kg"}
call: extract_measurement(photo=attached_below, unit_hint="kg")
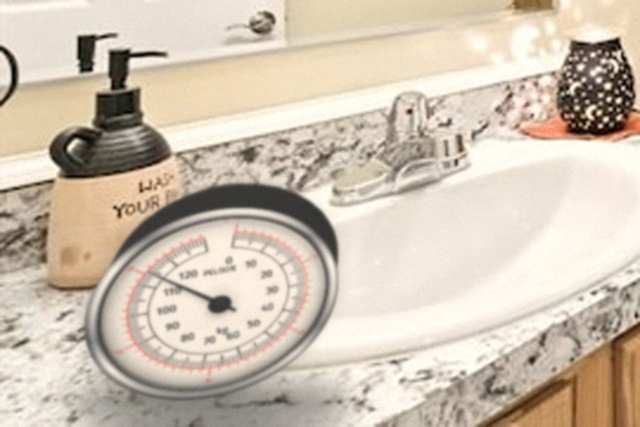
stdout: {"value": 115, "unit": "kg"}
